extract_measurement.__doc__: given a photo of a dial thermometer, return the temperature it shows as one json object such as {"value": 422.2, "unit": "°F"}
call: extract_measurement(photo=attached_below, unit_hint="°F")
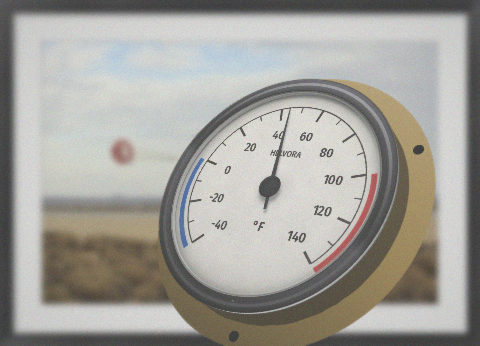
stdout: {"value": 45, "unit": "°F"}
